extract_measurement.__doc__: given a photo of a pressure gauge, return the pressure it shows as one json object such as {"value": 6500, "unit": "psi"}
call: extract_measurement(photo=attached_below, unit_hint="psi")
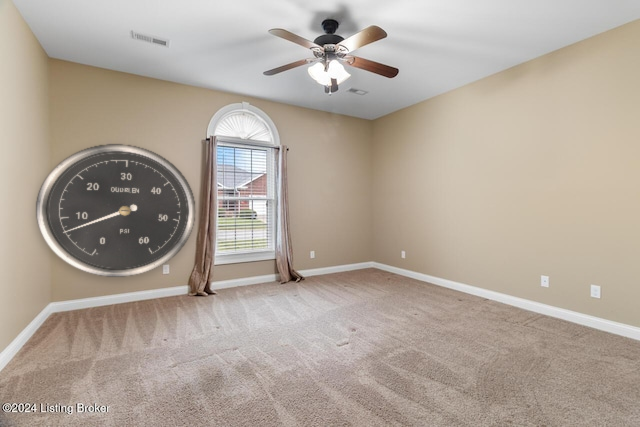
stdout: {"value": 7, "unit": "psi"}
